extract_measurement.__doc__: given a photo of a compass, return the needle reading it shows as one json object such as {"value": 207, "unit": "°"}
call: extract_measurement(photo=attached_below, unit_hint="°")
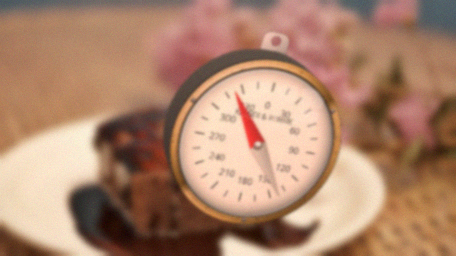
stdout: {"value": 322.5, "unit": "°"}
